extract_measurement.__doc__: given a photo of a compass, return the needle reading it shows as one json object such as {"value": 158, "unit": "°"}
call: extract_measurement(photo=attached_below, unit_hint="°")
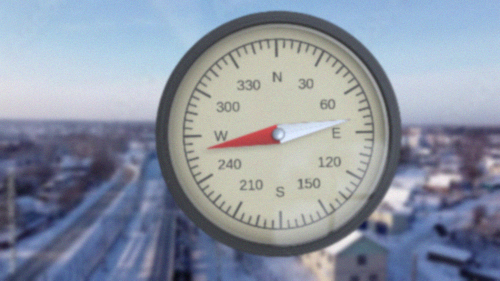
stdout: {"value": 260, "unit": "°"}
